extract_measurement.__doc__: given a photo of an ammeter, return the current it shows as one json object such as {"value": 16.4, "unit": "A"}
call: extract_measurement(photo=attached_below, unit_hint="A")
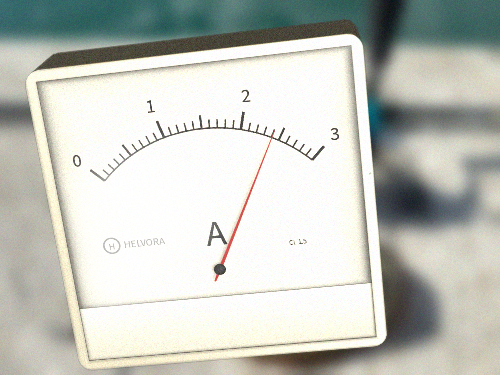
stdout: {"value": 2.4, "unit": "A"}
